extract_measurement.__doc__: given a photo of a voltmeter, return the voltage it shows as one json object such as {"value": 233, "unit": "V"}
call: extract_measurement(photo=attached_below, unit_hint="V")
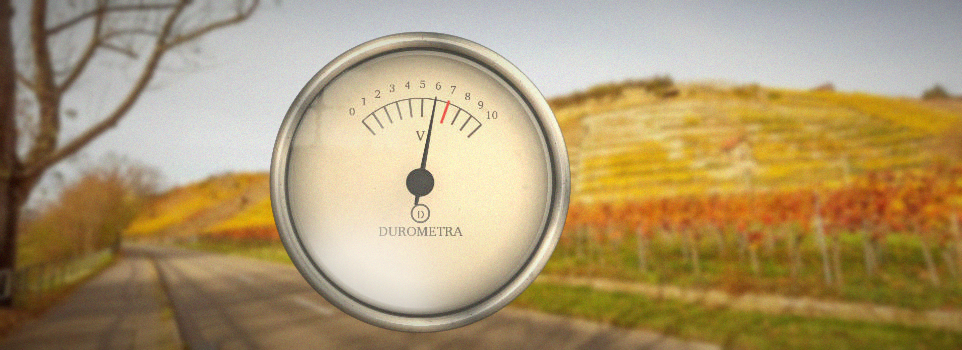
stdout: {"value": 6, "unit": "V"}
